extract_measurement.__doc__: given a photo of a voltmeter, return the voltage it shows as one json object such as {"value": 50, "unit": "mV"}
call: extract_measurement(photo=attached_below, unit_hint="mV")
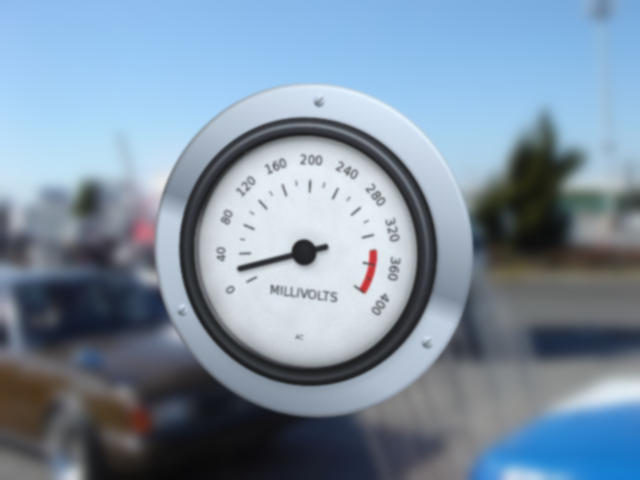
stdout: {"value": 20, "unit": "mV"}
